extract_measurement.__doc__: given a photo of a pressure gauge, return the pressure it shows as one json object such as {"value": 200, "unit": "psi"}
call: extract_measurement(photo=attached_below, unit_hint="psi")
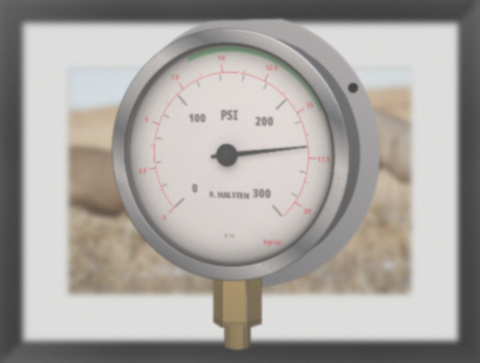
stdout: {"value": 240, "unit": "psi"}
